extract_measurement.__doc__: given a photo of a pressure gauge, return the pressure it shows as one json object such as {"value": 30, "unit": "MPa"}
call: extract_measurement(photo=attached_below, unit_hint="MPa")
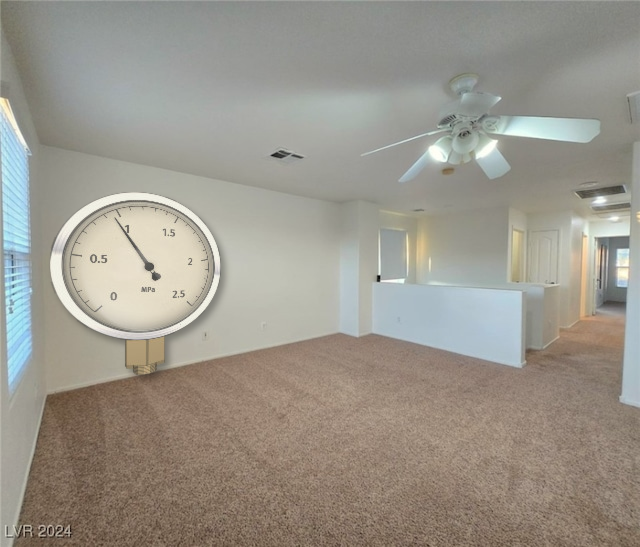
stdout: {"value": 0.95, "unit": "MPa"}
